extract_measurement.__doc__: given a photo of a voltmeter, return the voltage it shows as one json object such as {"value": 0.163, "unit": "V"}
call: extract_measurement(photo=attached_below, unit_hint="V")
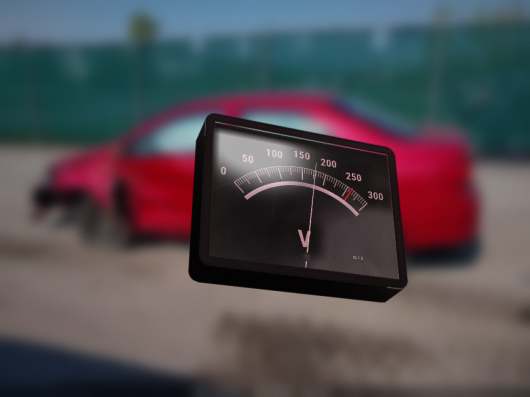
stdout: {"value": 175, "unit": "V"}
